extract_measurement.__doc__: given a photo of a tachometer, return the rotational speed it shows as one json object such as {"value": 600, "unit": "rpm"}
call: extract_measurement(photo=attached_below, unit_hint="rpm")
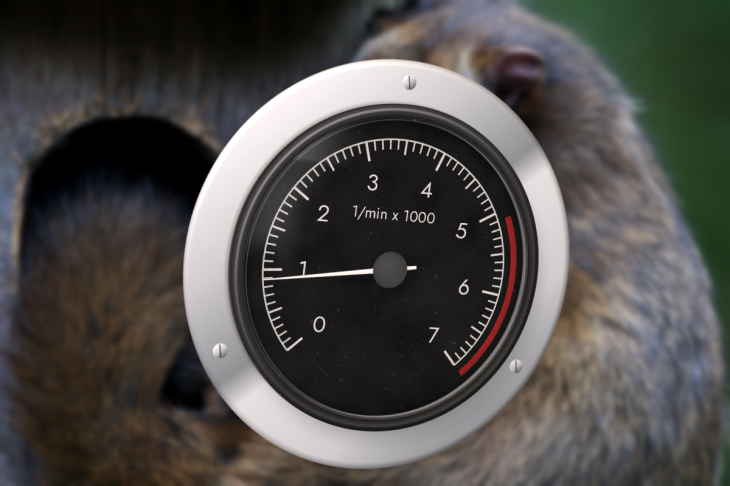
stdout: {"value": 900, "unit": "rpm"}
